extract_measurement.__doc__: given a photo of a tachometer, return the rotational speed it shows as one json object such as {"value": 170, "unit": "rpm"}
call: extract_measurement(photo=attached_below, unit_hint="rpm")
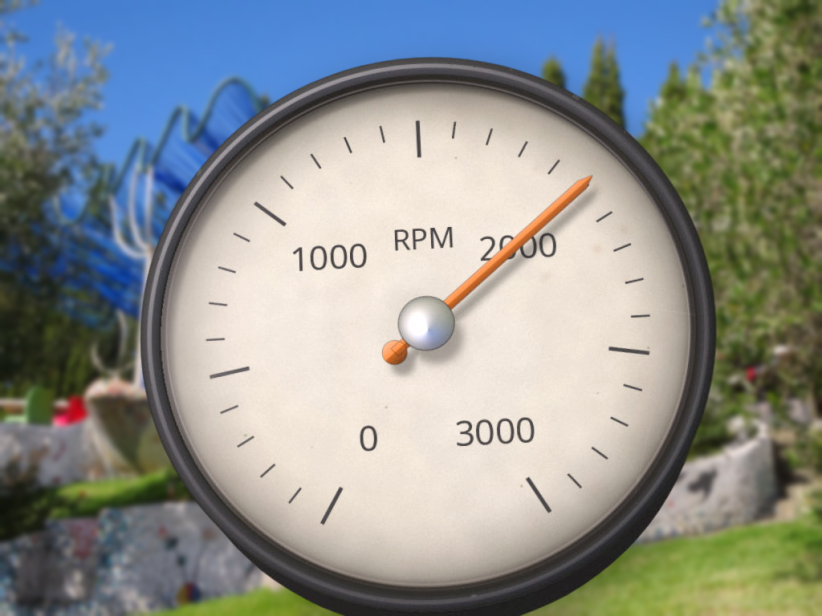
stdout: {"value": 2000, "unit": "rpm"}
